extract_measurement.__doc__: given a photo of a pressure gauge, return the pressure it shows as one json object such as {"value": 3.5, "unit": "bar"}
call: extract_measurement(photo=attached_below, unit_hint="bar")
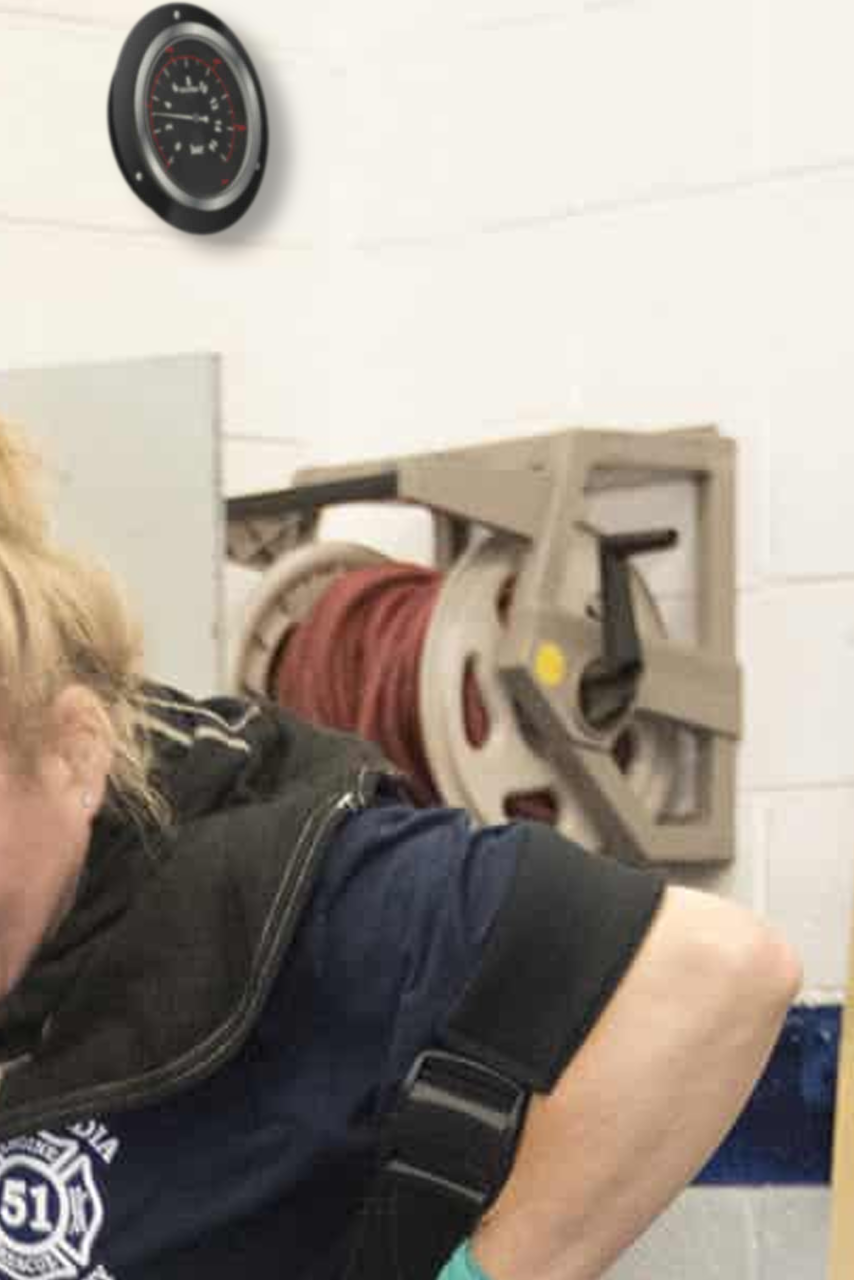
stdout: {"value": 3, "unit": "bar"}
